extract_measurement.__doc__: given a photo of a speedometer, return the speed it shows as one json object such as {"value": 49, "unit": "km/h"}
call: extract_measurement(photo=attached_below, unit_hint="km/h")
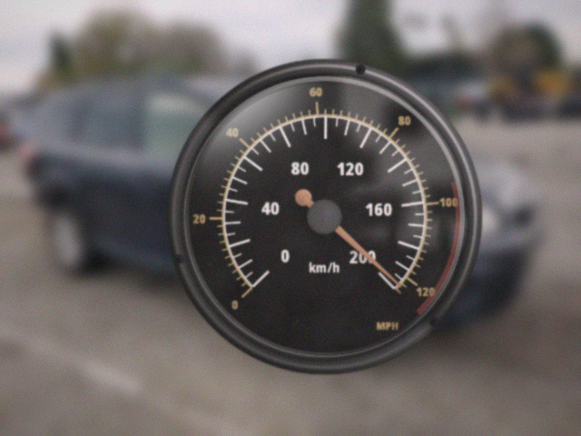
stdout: {"value": 197.5, "unit": "km/h"}
